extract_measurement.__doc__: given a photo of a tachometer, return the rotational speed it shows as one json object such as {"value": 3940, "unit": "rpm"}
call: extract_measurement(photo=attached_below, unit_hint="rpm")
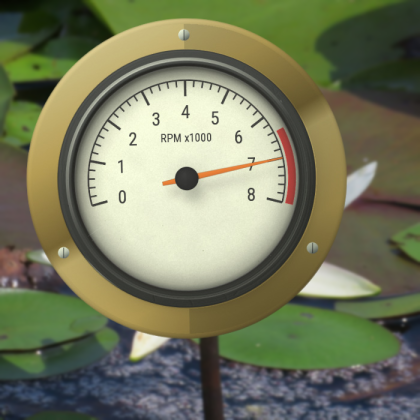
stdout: {"value": 7000, "unit": "rpm"}
